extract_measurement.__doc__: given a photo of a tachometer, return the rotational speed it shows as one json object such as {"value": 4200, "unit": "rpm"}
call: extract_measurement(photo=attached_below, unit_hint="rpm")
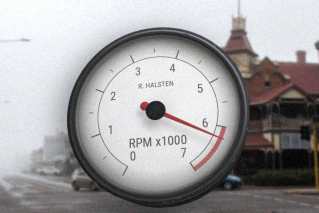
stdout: {"value": 6250, "unit": "rpm"}
